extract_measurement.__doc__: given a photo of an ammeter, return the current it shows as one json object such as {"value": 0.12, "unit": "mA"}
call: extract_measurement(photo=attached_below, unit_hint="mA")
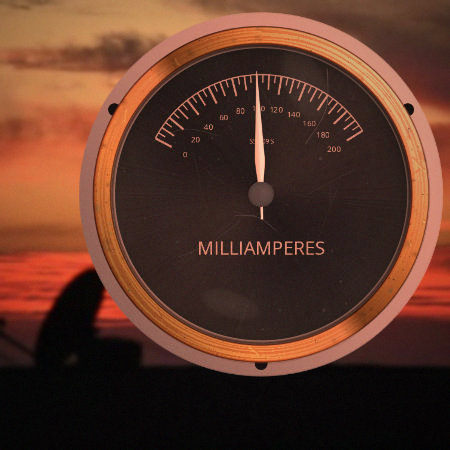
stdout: {"value": 100, "unit": "mA"}
